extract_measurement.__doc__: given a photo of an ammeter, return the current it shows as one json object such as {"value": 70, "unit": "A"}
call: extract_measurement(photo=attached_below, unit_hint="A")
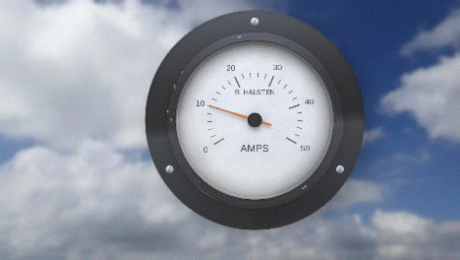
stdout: {"value": 10, "unit": "A"}
